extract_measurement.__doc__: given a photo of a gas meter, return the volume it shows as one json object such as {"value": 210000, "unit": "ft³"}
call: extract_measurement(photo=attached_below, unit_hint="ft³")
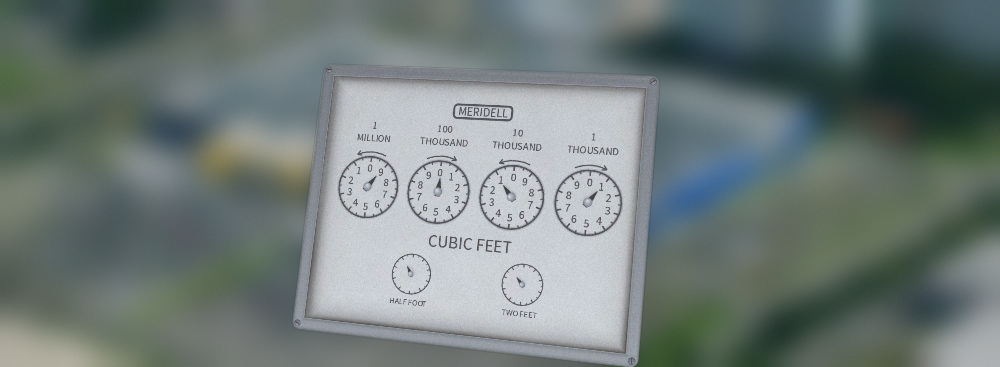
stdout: {"value": 901100, "unit": "ft³"}
